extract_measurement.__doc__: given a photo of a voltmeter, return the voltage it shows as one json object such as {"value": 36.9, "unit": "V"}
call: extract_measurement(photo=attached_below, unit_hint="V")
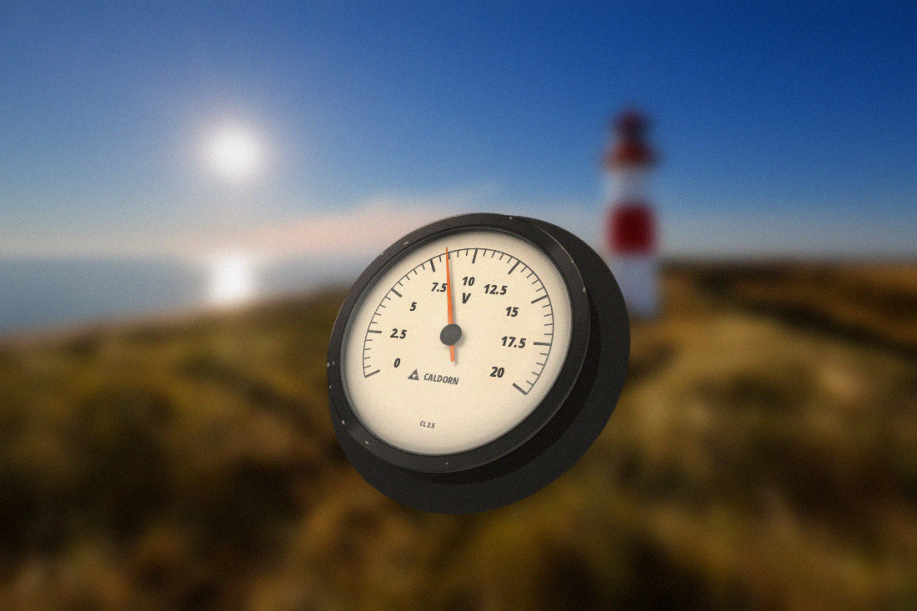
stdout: {"value": 8.5, "unit": "V"}
